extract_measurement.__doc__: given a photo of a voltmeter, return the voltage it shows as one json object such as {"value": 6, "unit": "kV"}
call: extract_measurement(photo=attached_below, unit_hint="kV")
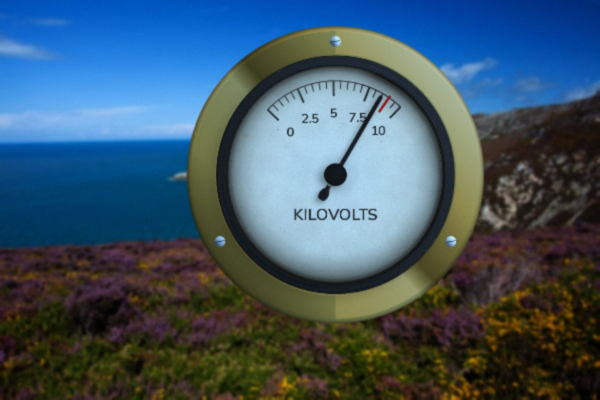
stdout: {"value": 8.5, "unit": "kV"}
